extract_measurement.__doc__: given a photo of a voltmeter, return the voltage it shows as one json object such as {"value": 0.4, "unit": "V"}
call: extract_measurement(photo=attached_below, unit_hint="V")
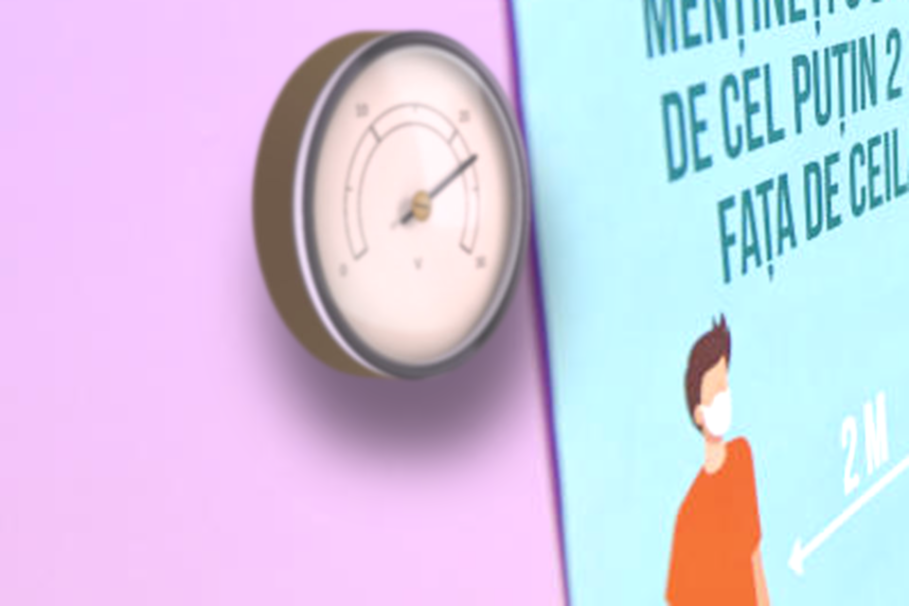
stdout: {"value": 22.5, "unit": "V"}
